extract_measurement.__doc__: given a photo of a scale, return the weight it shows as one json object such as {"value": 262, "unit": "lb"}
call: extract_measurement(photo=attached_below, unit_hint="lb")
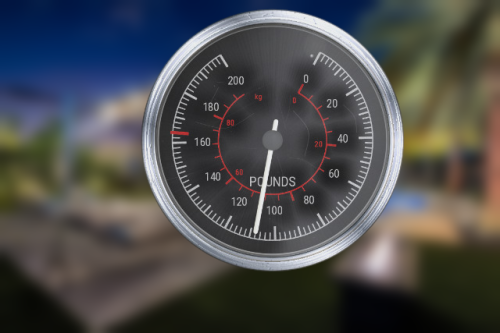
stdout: {"value": 108, "unit": "lb"}
